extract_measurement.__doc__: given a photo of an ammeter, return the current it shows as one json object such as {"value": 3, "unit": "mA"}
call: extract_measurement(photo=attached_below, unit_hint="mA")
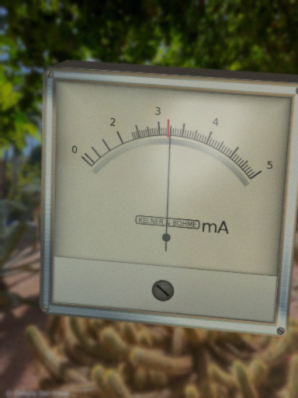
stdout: {"value": 3.25, "unit": "mA"}
